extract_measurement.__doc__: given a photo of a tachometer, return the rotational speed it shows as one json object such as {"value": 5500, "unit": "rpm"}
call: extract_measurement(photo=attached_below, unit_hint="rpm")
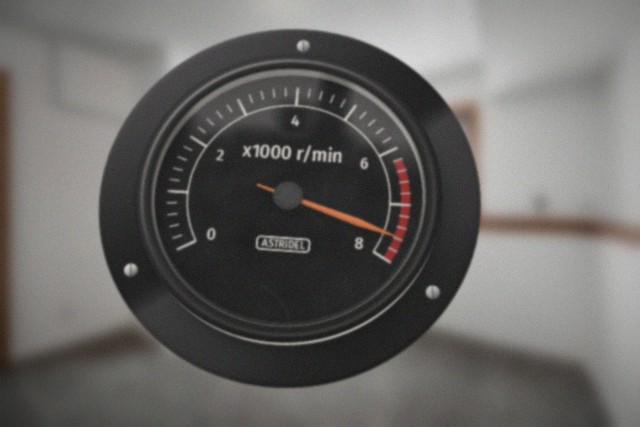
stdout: {"value": 7600, "unit": "rpm"}
